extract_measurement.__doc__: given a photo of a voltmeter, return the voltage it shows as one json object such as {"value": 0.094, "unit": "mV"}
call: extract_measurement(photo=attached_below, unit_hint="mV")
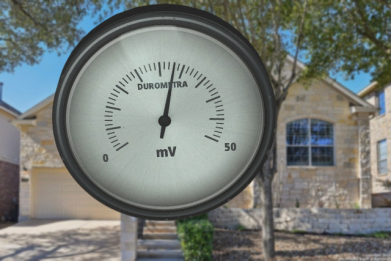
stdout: {"value": 28, "unit": "mV"}
